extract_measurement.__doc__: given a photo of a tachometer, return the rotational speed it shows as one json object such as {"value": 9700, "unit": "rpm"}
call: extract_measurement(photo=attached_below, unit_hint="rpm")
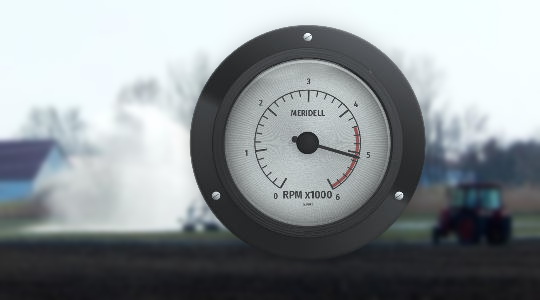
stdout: {"value": 5100, "unit": "rpm"}
